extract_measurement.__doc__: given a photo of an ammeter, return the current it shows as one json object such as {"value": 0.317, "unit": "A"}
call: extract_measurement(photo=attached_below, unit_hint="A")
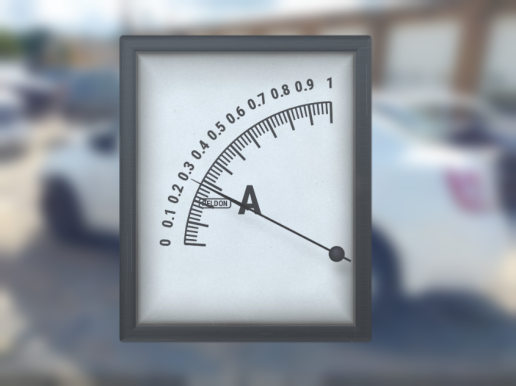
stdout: {"value": 0.28, "unit": "A"}
